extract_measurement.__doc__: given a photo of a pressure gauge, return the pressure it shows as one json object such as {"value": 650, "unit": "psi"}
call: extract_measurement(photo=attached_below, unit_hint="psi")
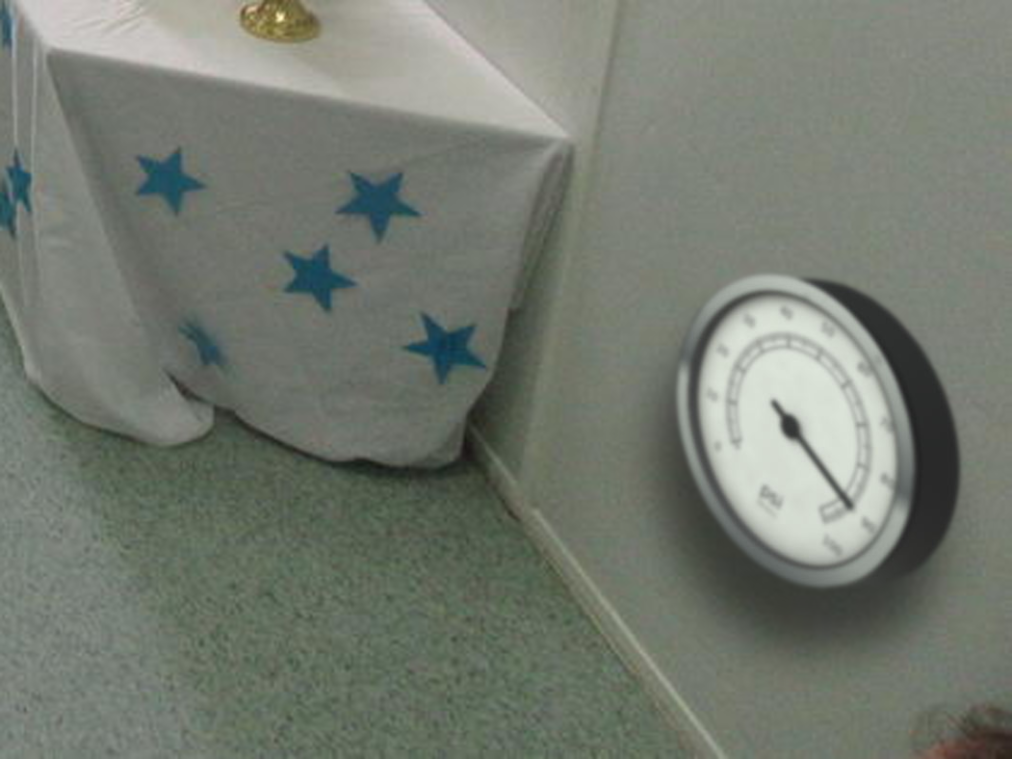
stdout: {"value": 90, "unit": "psi"}
